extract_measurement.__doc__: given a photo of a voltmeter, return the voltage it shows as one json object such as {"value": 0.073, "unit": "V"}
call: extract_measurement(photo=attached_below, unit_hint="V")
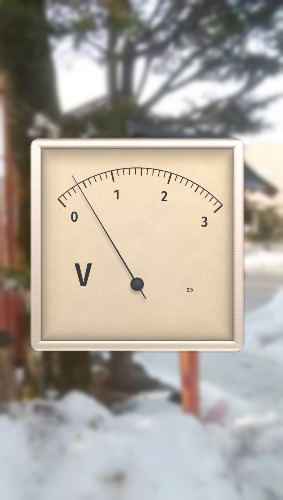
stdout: {"value": 0.4, "unit": "V"}
